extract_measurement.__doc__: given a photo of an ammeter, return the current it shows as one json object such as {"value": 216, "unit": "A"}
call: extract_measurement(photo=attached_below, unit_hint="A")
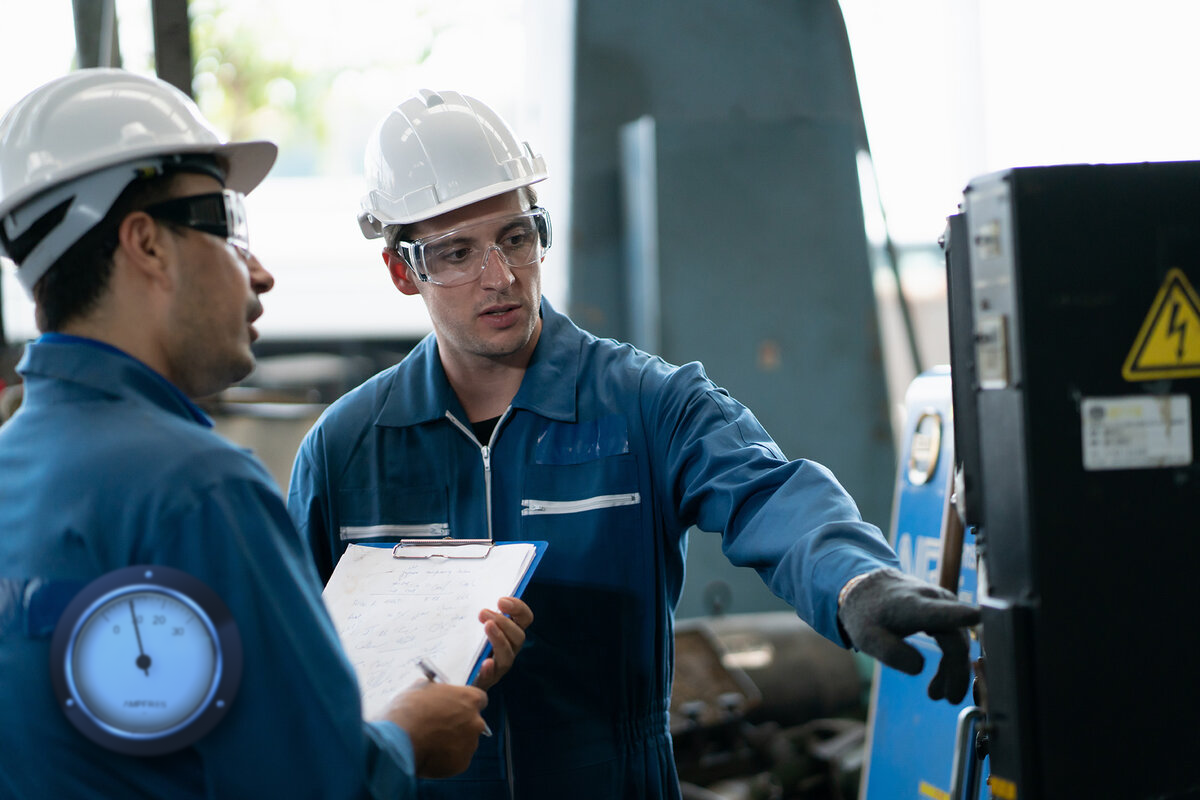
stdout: {"value": 10, "unit": "A"}
